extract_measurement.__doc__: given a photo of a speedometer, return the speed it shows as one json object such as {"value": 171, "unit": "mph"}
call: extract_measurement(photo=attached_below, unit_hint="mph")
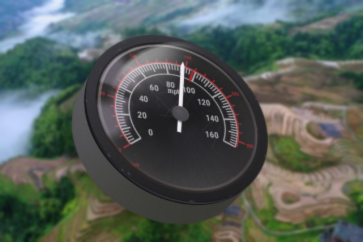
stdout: {"value": 90, "unit": "mph"}
